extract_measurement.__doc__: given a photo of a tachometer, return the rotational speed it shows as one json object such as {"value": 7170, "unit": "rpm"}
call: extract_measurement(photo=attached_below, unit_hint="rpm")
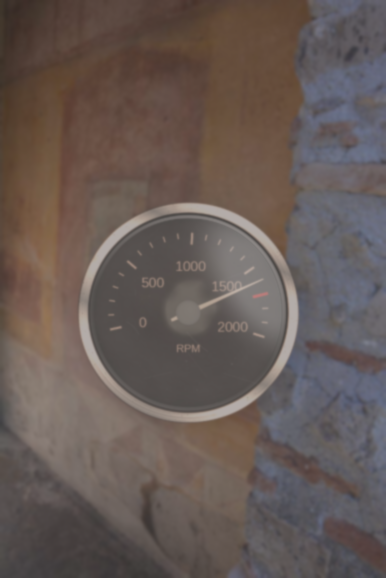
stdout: {"value": 1600, "unit": "rpm"}
